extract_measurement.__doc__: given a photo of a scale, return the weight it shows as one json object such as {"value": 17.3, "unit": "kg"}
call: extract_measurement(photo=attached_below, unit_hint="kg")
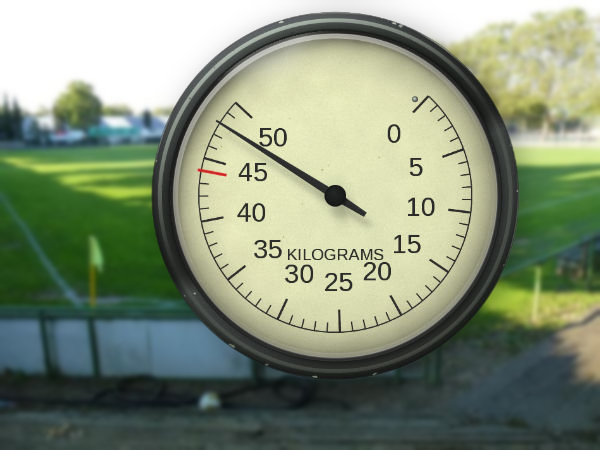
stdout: {"value": 48, "unit": "kg"}
